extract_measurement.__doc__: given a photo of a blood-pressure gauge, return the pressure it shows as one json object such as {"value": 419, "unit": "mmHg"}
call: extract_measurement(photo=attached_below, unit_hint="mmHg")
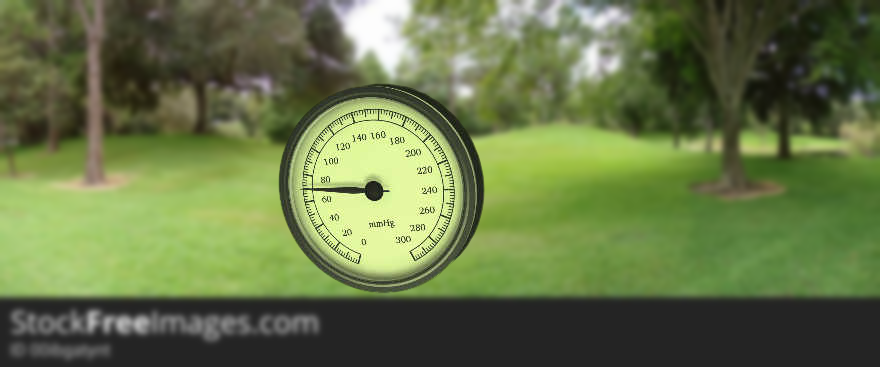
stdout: {"value": 70, "unit": "mmHg"}
